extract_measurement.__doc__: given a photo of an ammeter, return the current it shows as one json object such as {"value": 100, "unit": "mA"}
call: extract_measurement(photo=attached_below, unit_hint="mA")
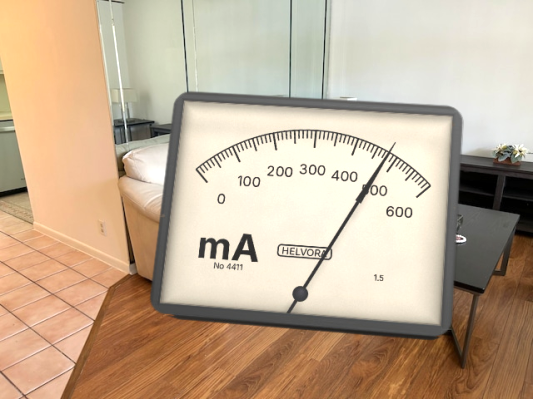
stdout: {"value": 480, "unit": "mA"}
